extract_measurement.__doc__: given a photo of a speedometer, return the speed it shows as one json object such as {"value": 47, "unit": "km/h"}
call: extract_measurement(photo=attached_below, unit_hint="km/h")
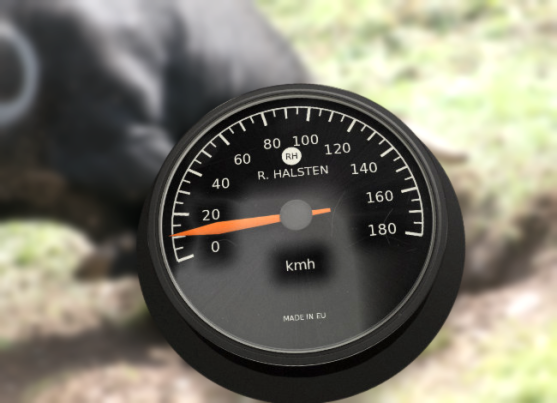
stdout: {"value": 10, "unit": "km/h"}
